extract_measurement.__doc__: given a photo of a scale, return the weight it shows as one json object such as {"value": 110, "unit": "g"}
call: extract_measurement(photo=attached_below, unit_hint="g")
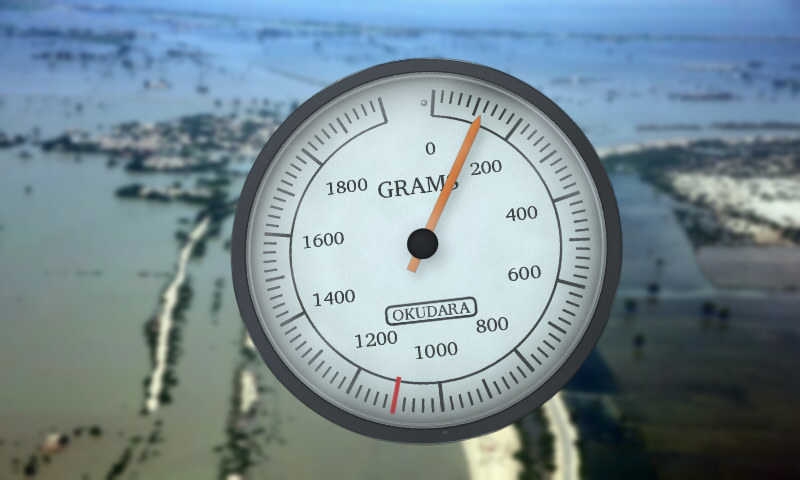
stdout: {"value": 120, "unit": "g"}
